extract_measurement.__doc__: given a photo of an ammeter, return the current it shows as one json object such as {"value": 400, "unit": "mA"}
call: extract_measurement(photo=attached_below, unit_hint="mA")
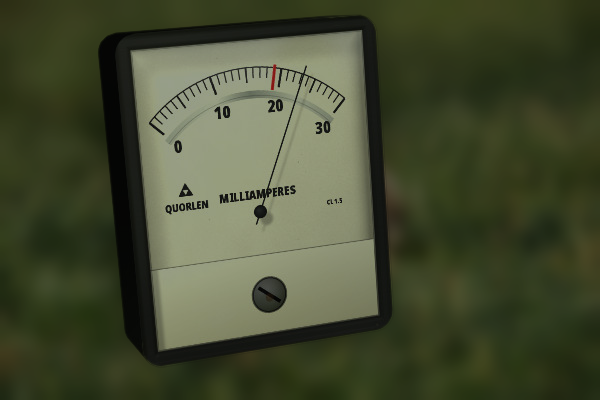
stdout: {"value": 23, "unit": "mA"}
